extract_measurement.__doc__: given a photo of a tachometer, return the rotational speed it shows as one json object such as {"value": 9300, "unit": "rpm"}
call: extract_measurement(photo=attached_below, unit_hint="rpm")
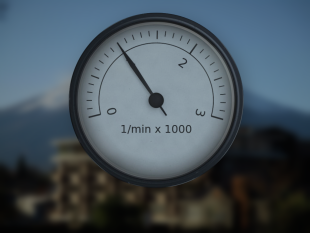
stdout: {"value": 1000, "unit": "rpm"}
